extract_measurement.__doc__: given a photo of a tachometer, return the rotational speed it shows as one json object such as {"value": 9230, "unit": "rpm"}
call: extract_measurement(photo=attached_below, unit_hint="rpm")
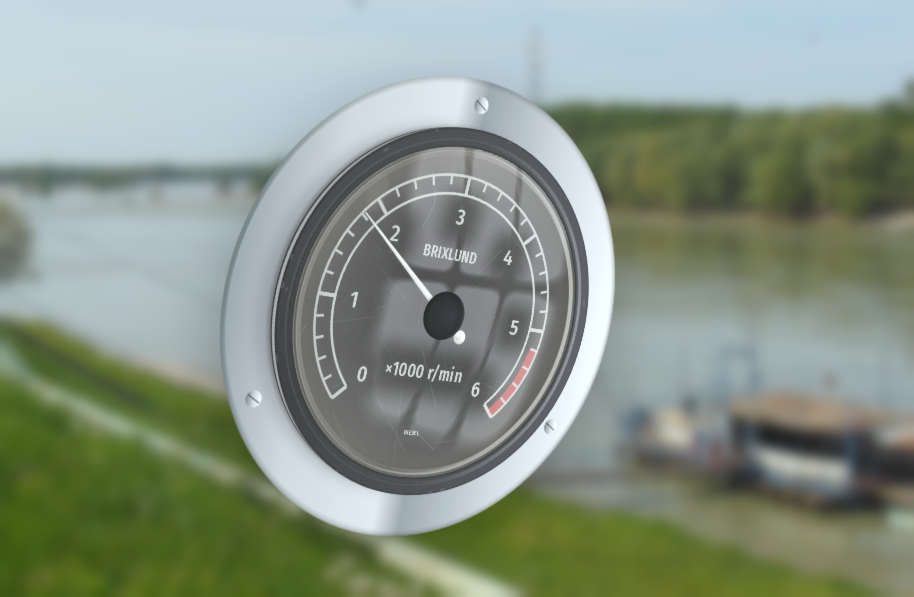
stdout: {"value": 1800, "unit": "rpm"}
